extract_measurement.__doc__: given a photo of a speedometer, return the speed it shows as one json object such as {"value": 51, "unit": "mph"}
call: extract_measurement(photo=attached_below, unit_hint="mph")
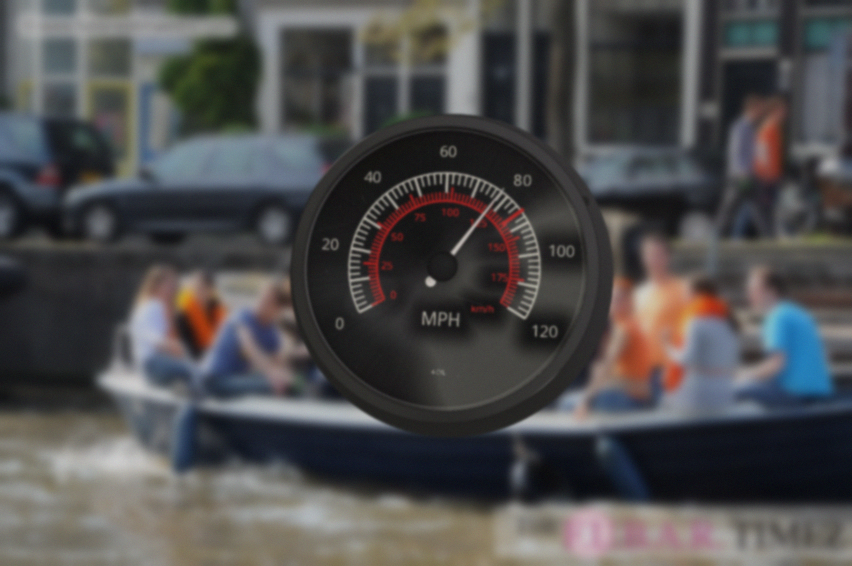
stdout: {"value": 78, "unit": "mph"}
